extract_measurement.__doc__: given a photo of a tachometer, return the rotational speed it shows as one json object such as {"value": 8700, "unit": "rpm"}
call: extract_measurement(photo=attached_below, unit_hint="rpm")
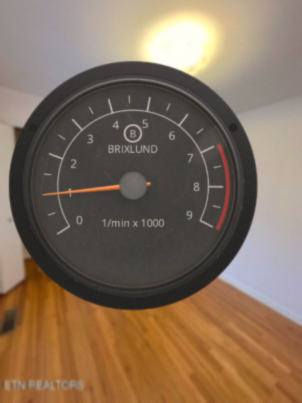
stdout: {"value": 1000, "unit": "rpm"}
